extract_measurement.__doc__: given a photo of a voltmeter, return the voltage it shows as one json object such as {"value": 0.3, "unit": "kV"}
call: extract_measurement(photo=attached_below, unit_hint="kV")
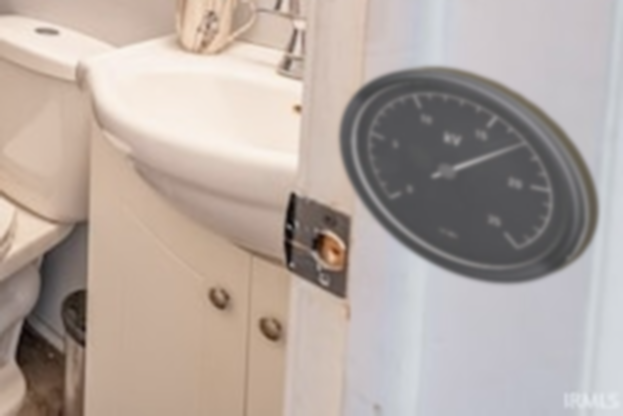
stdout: {"value": 17, "unit": "kV"}
